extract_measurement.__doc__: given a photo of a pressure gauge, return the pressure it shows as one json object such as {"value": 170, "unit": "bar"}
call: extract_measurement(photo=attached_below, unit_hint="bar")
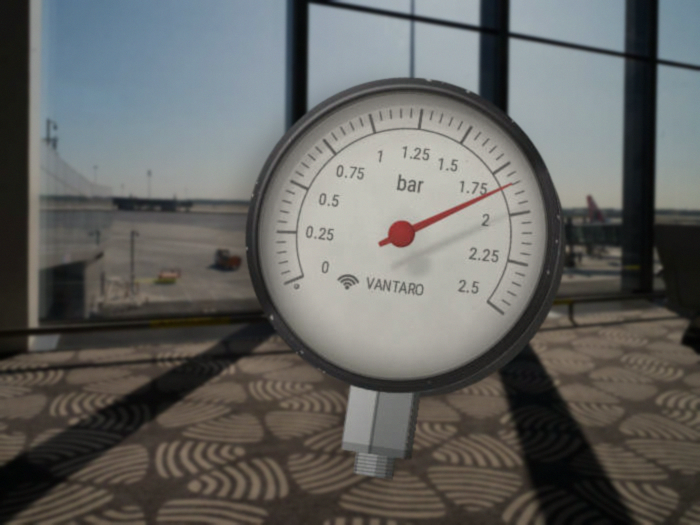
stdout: {"value": 1.85, "unit": "bar"}
